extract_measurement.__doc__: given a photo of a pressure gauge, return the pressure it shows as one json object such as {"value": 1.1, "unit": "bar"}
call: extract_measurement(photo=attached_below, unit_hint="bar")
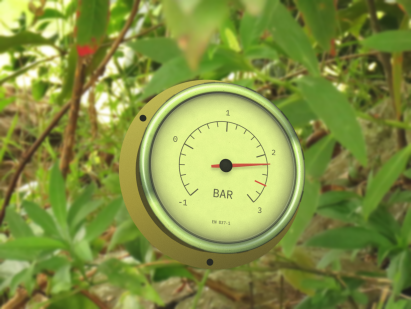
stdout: {"value": 2.2, "unit": "bar"}
